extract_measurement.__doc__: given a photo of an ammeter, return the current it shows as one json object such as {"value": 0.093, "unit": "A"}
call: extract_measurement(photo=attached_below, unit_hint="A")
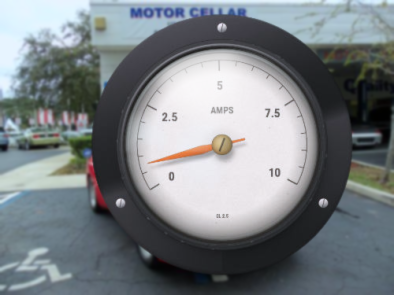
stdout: {"value": 0.75, "unit": "A"}
